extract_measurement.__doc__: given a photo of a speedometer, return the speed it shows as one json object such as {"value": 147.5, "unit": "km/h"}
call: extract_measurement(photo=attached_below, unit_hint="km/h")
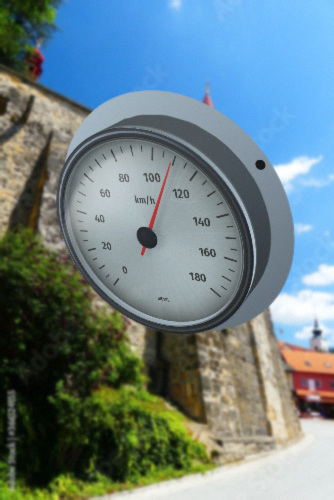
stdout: {"value": 110, "unit": "km/h"}
